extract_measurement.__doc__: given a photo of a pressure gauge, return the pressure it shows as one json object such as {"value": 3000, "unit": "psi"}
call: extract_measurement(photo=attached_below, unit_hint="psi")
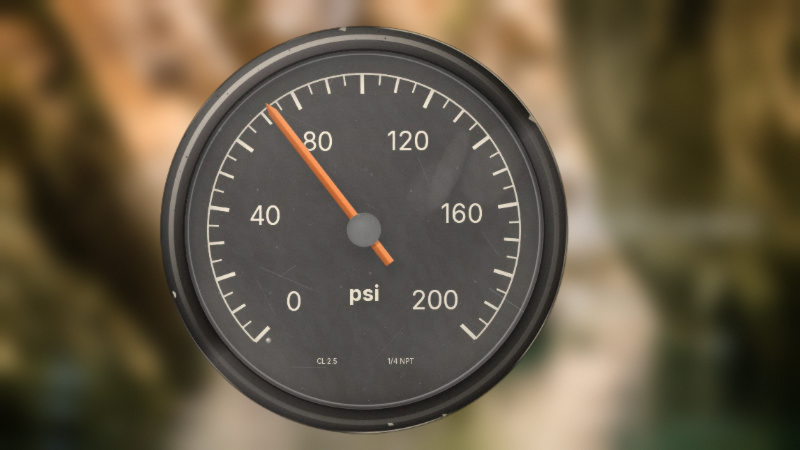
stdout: {"value": 72.5, "unit": "psi"}
